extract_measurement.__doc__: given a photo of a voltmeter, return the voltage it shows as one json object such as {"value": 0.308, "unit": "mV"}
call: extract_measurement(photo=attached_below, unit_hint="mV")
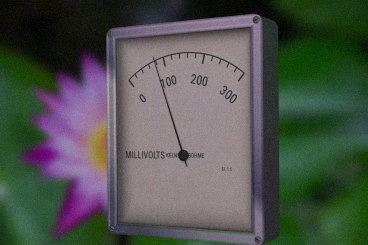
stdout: {"value": 80, "unit": "mV"}
